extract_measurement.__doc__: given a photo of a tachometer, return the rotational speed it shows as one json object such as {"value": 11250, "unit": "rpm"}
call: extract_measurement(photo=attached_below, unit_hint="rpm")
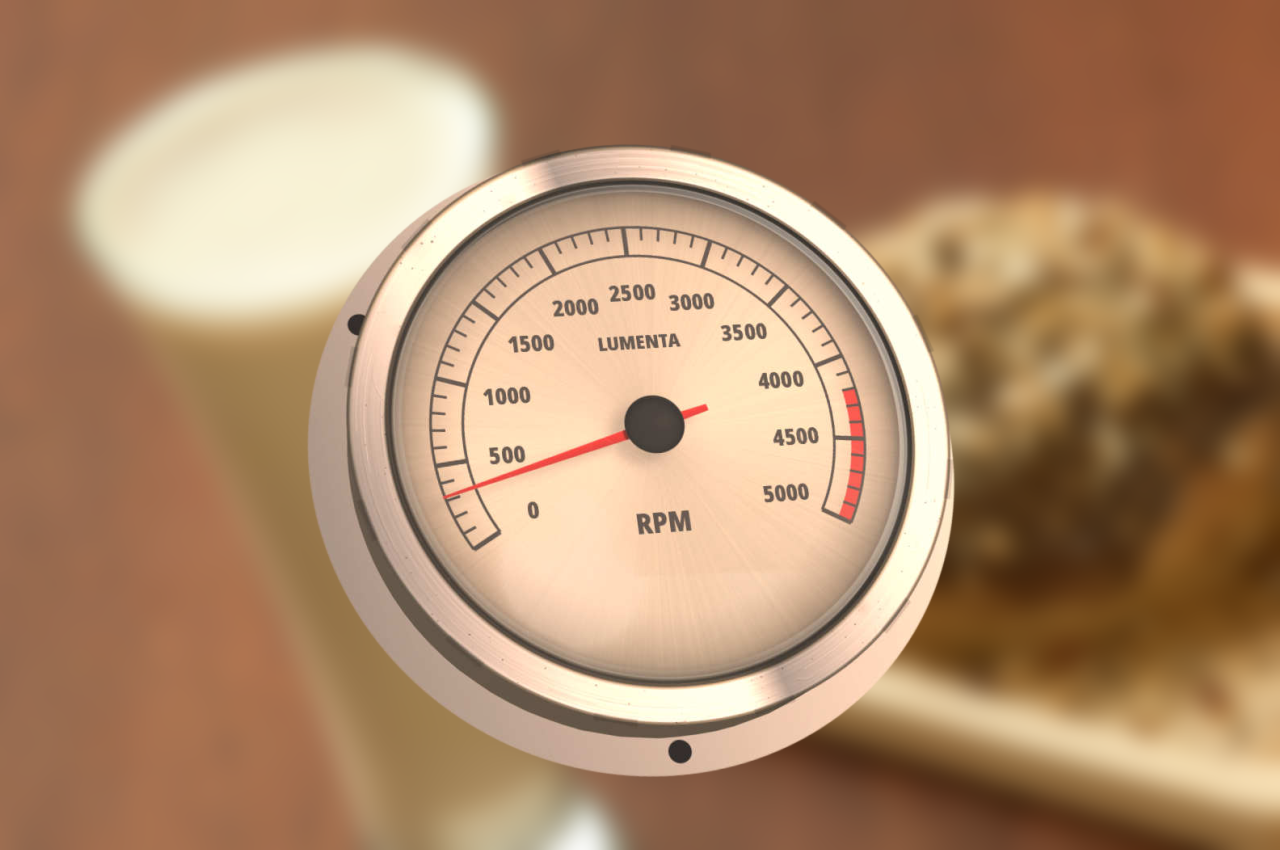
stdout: {"value": 300, "unit": "rpm"}
